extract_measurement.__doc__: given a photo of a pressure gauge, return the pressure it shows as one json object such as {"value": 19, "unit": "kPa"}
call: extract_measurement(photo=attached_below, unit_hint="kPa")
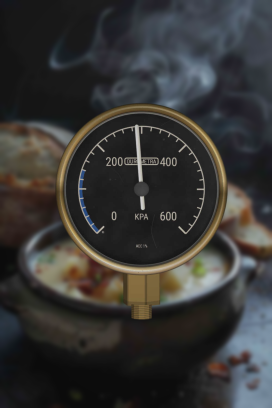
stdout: {"value": 290, "unit": "kPa"}
